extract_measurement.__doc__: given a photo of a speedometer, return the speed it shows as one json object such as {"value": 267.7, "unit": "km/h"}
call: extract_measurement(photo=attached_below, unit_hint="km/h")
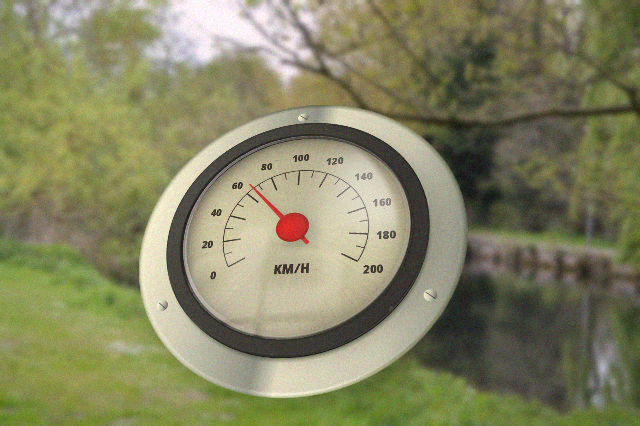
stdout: {"value": 65, "unit": "km/h"}
